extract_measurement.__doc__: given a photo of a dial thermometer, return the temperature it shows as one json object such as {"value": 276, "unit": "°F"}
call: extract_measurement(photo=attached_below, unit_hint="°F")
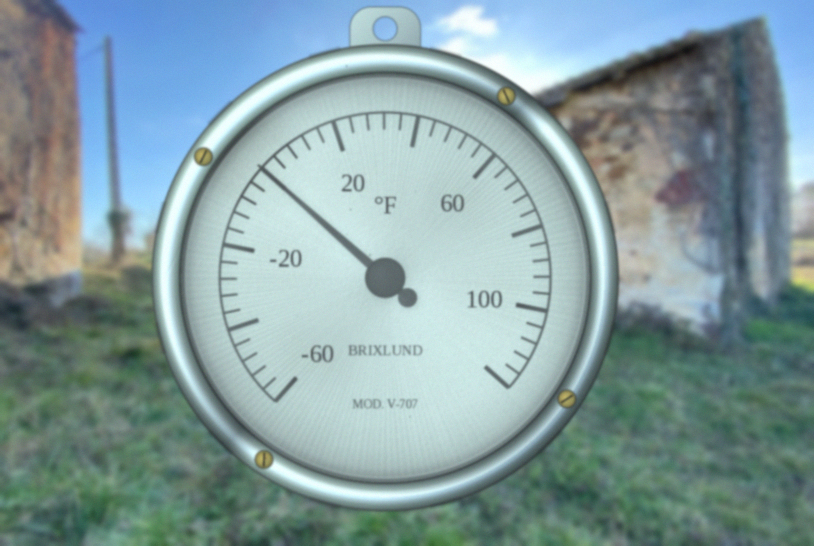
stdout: {"value": 0, "unit": "°F"}
